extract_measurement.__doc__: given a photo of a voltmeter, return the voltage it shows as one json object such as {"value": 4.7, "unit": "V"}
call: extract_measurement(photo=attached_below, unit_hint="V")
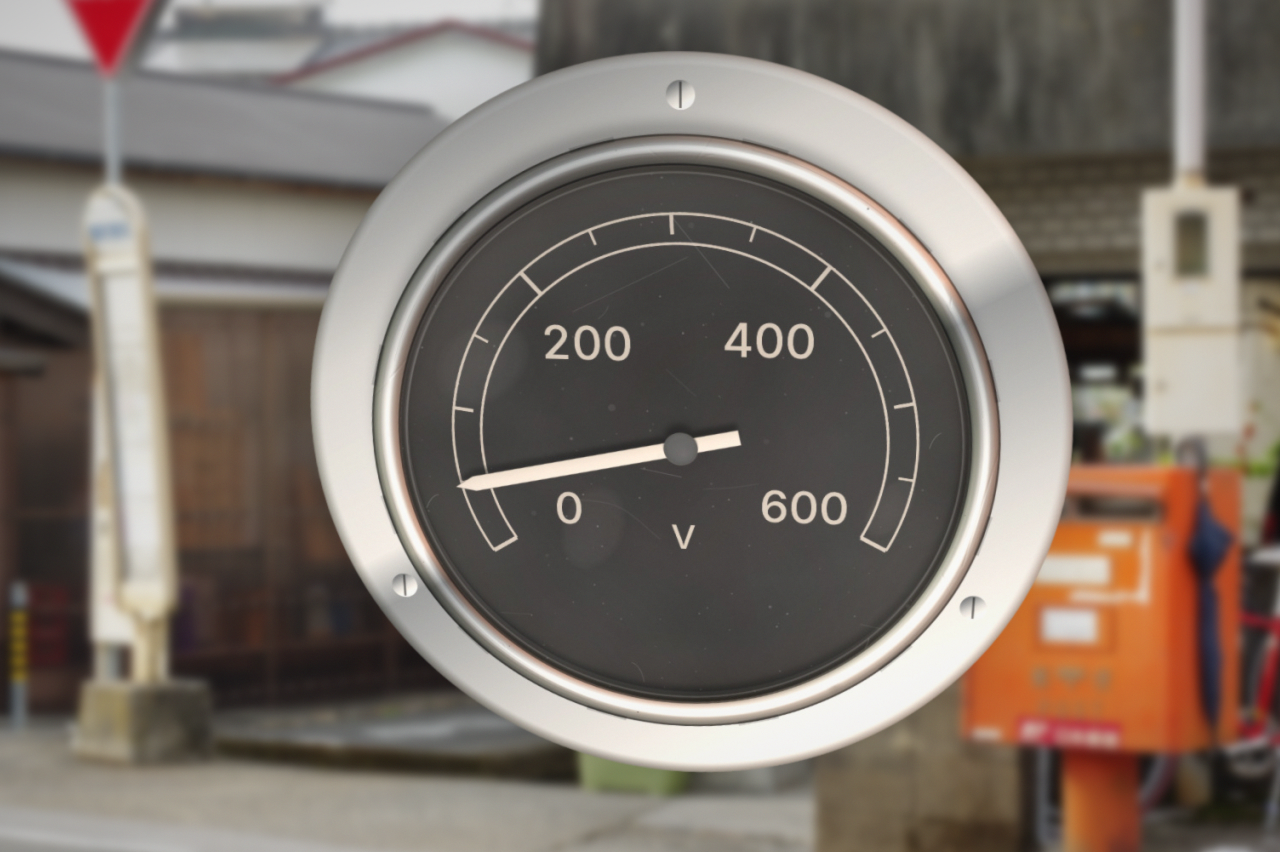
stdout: {"value": 50, "unit": "V"}
